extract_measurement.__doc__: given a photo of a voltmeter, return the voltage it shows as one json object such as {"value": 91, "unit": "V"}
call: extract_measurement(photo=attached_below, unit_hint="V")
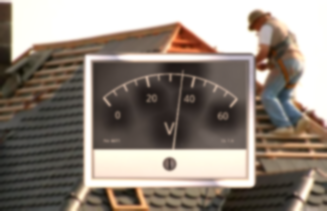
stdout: {"value": 35, "unit": "V"}
